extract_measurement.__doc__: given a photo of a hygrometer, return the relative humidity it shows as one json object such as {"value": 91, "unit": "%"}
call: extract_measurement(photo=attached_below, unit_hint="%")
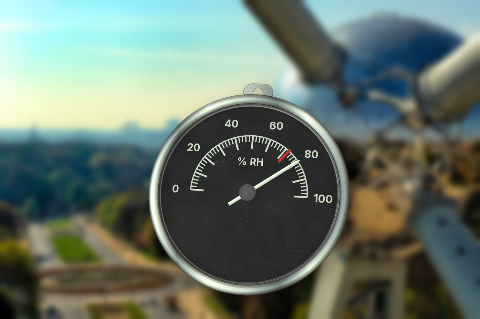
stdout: {"value": 80, "unit": "%"}
